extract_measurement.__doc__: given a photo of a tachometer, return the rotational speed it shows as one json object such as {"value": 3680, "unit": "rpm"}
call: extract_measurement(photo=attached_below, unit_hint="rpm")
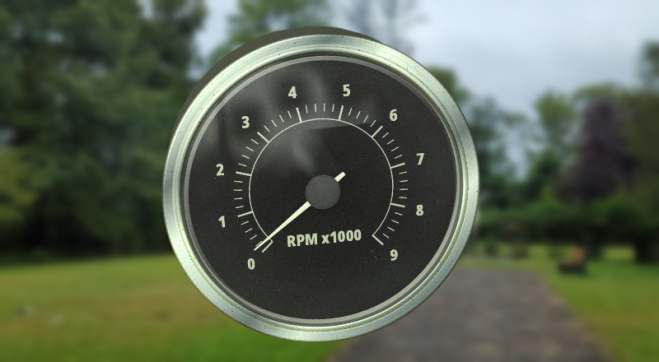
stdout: {"value": 200, "unit": "rpm"}
